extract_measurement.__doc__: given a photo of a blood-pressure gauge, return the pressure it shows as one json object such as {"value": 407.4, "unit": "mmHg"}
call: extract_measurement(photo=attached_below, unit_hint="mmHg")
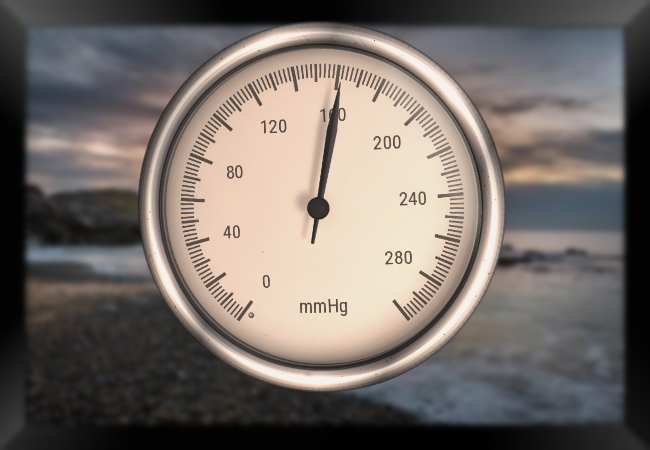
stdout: {"value": 162, "unit": "mmHg"}
